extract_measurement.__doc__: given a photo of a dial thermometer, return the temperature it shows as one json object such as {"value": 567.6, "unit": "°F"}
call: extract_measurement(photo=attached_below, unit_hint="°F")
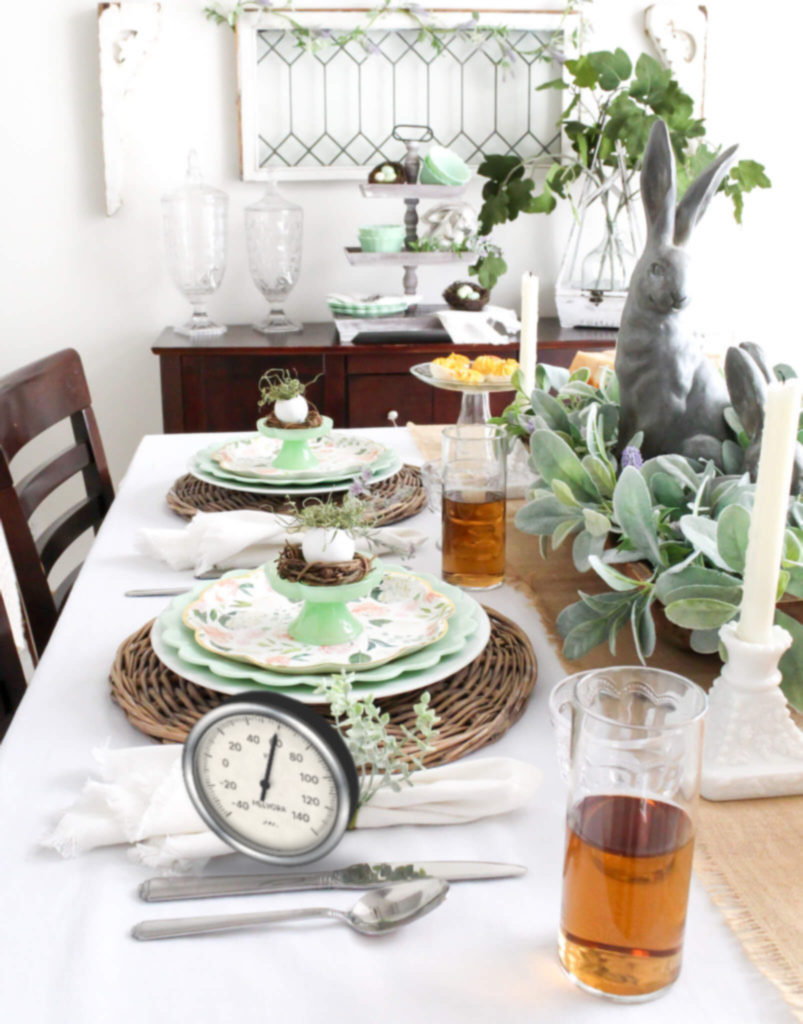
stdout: {"value": 60, "unit": "°F"}
